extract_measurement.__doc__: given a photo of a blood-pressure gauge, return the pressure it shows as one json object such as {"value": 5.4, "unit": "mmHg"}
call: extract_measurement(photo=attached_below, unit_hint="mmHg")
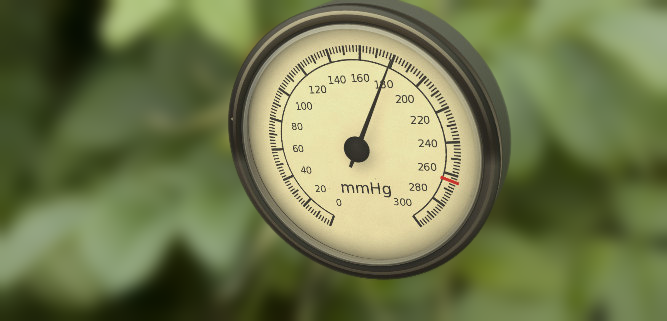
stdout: {"value": 180, "unit": "mmHg"}
